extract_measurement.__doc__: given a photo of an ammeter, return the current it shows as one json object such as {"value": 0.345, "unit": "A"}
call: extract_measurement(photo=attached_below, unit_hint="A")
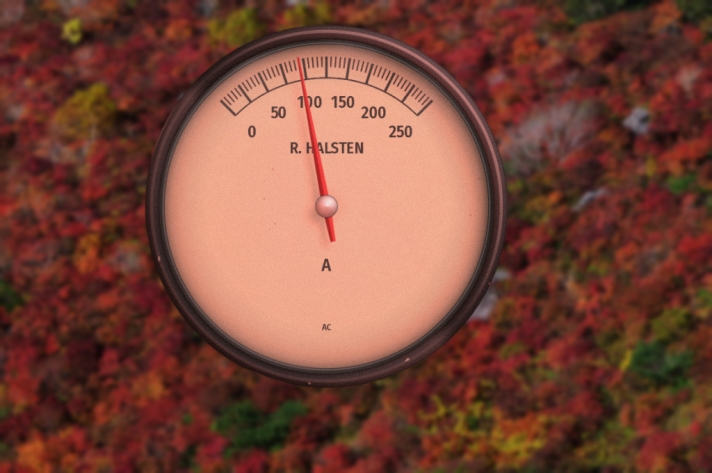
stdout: {"value": 95, "unit": "A"}
